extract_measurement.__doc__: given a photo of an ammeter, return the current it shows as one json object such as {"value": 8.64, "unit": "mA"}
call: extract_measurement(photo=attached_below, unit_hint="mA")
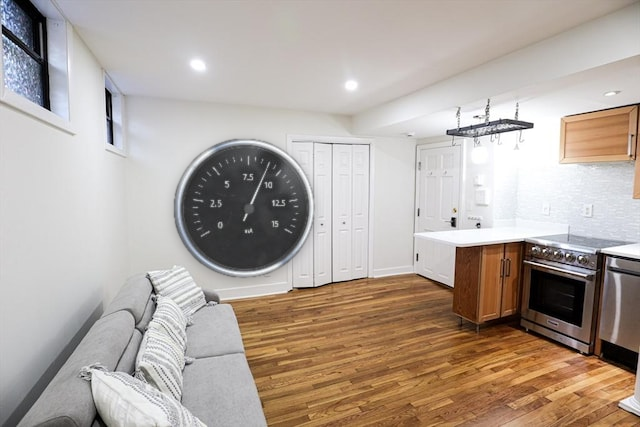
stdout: {"value": 9, "unit": "mA"}
